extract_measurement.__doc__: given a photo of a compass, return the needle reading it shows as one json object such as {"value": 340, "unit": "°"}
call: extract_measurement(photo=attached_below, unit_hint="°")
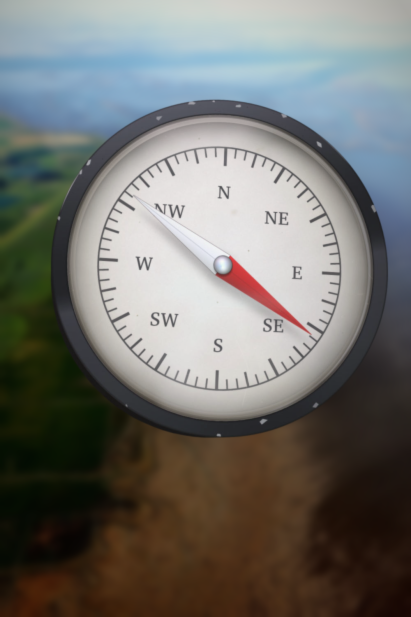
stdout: {"value": 125, "unit": "°"}
